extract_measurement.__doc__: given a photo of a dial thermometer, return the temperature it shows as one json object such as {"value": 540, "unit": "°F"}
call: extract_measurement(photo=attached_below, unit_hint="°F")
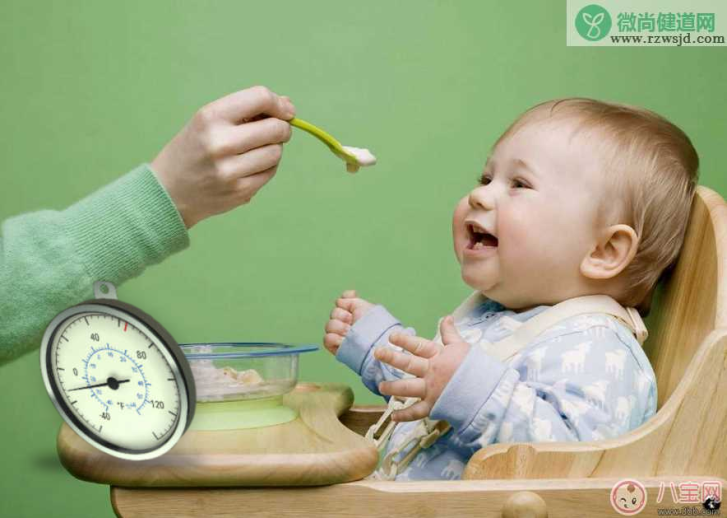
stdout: {"value": -12, "unit": "°F"}
